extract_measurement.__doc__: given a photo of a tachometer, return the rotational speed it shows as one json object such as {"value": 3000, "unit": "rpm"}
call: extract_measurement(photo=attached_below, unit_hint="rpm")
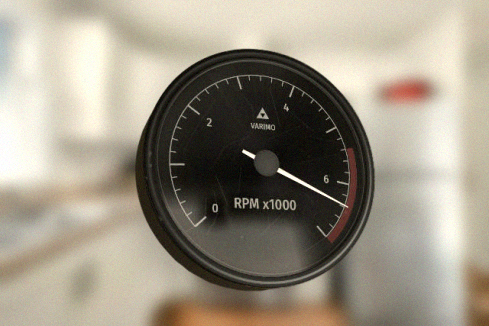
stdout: {"value": 6400, "unit": "rpm"}
